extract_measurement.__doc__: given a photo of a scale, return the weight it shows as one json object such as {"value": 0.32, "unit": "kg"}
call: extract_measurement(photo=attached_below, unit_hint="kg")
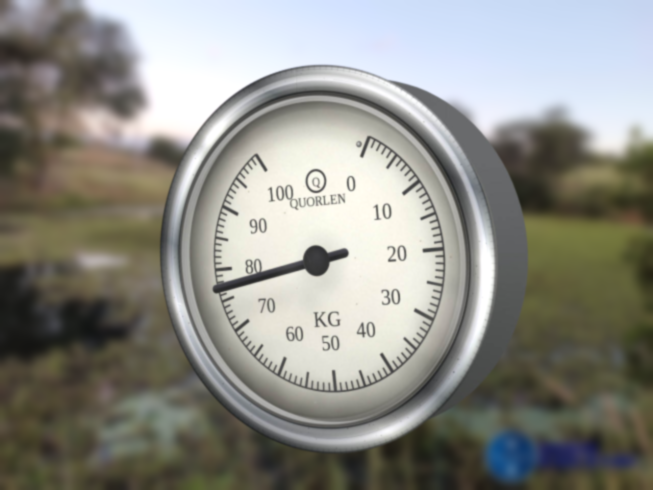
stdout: {"value": 77, "unit": "kg"}
